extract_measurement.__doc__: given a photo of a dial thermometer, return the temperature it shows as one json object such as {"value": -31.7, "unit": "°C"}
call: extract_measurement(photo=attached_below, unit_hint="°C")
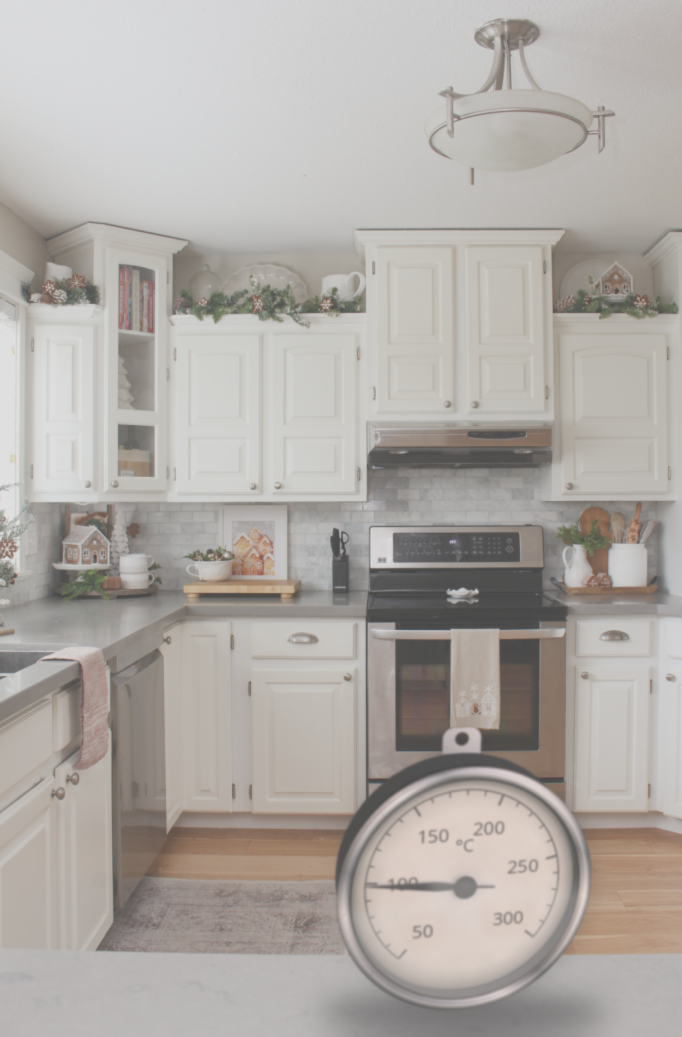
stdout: {"value": 100, "unit": "°C"}
